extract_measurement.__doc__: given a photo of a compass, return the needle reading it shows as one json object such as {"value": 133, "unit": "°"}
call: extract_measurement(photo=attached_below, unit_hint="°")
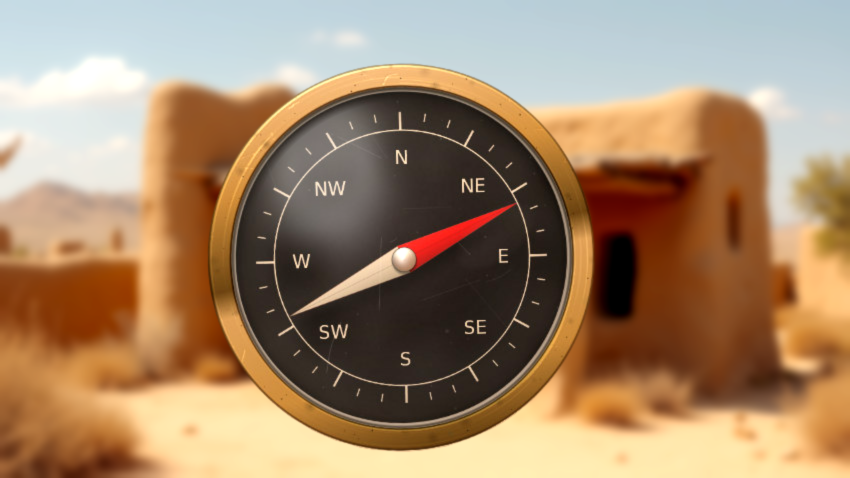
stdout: {"value": 65, "unit": "°"}
